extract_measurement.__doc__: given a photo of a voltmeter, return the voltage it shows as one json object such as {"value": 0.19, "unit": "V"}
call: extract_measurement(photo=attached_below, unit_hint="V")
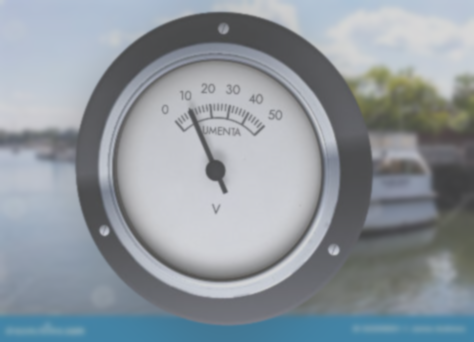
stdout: {"value": 10, "unit": "V"}
